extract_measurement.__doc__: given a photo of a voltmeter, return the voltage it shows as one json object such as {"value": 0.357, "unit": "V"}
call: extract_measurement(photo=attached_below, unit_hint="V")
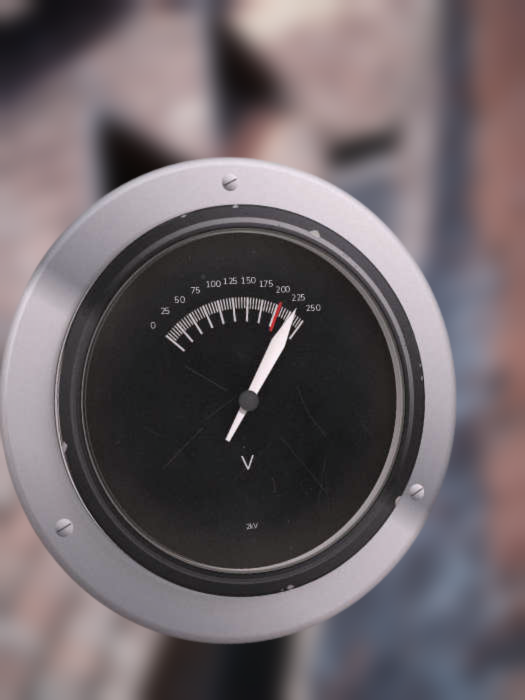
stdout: {"value": 225, "unit": "V"}
